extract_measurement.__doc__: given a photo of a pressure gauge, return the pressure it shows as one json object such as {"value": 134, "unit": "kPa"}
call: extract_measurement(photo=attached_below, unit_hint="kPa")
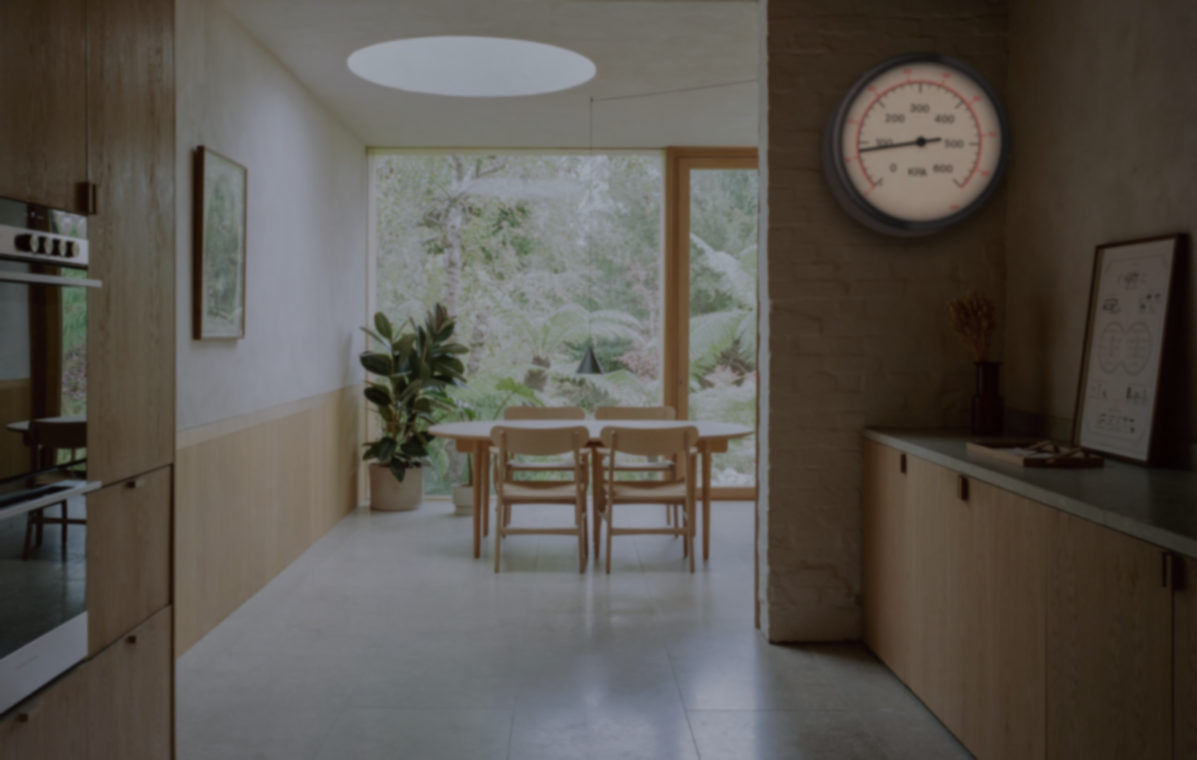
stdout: {"value": 80, "unit": "kPa"}
